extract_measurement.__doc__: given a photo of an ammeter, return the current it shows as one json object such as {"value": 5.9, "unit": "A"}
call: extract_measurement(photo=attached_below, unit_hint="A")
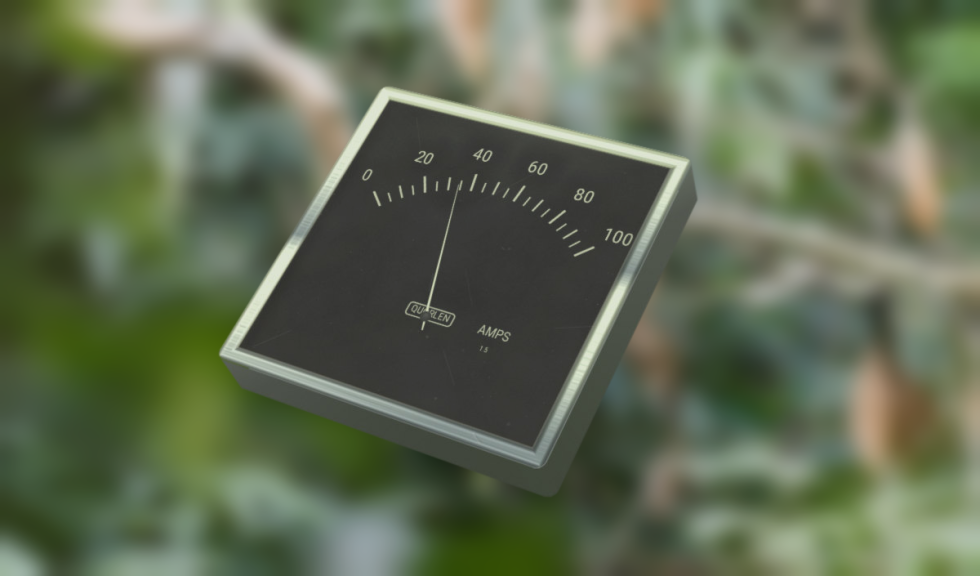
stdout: {"value": 35, "unit": "A"}
